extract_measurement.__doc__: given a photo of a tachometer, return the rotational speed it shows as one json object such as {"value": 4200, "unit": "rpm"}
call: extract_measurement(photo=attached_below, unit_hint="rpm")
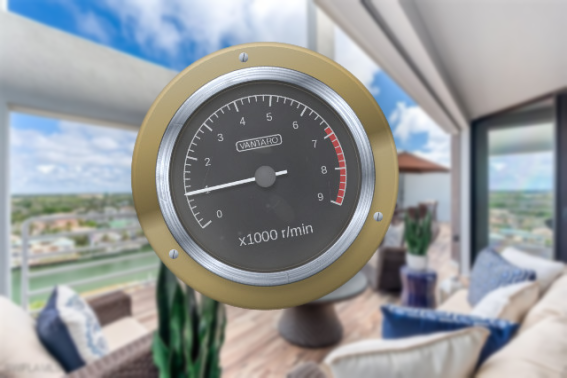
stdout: {"value": 1000, "unit": "rpm"}
